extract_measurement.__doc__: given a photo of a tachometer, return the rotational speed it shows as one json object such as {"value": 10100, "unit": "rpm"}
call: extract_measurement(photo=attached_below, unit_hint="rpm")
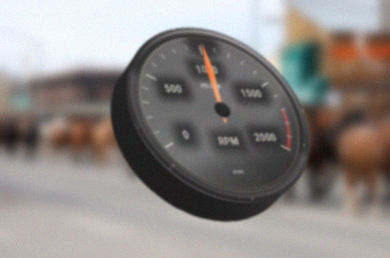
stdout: {"value": 1000, "unit": "rpm"}
